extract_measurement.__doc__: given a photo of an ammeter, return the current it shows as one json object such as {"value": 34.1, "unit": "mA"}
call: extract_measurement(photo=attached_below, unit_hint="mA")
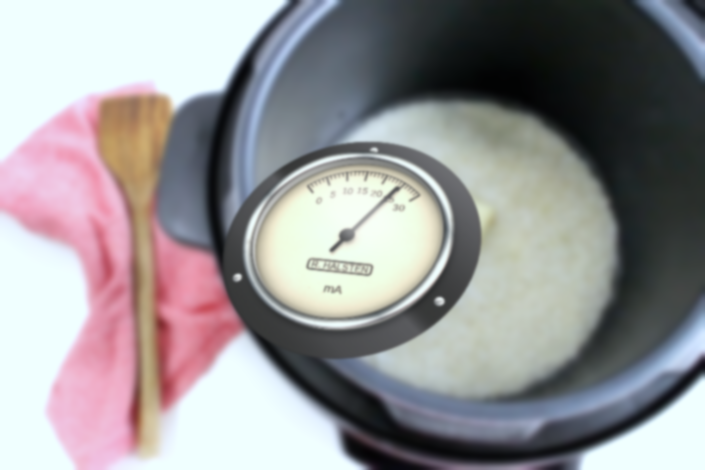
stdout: {"value": 25, "unit": "mA"}
